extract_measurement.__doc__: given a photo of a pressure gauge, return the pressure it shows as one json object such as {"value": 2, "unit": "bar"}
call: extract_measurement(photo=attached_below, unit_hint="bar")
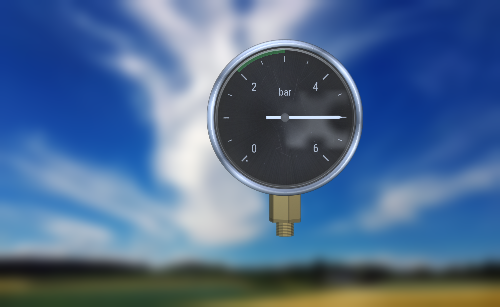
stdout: {"value": 5, "unit": "bar"}
